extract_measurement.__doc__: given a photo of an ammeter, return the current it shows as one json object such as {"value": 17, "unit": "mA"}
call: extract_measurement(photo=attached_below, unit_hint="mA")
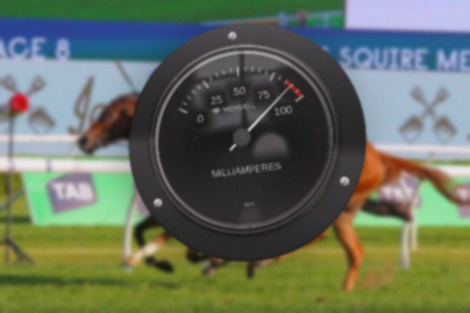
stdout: {"value": 90, "unit": "mA"}
